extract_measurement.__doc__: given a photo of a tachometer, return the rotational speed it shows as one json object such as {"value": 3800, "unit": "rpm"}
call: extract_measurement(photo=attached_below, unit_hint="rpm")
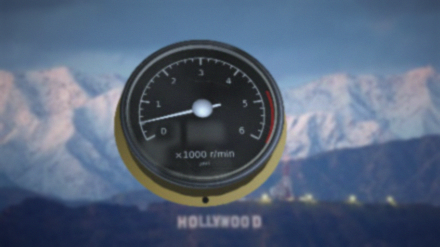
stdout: {"value": 400, "unit": "rpm"}
